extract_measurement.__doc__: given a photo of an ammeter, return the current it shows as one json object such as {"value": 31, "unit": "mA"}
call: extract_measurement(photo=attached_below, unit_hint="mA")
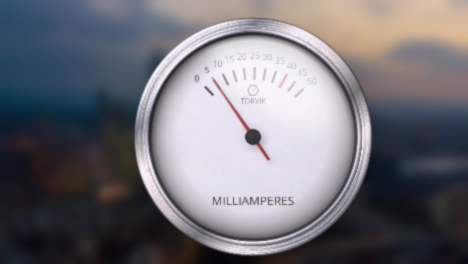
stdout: {"value": 5, "unit": "mA"}
